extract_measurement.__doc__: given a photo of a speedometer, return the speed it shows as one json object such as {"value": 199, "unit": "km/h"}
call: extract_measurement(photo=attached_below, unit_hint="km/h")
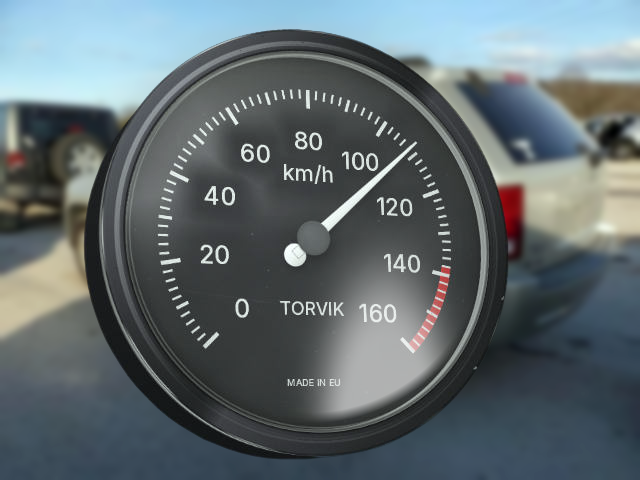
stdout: {"value": 108, "unit": "km/h"}
